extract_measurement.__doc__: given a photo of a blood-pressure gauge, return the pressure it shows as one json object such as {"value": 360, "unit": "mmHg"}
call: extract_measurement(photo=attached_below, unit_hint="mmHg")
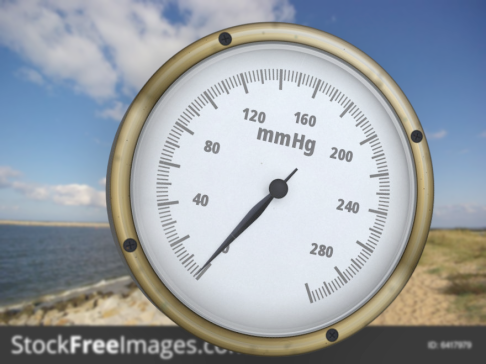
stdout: {"value": 2, "unit": "mmHg"}
